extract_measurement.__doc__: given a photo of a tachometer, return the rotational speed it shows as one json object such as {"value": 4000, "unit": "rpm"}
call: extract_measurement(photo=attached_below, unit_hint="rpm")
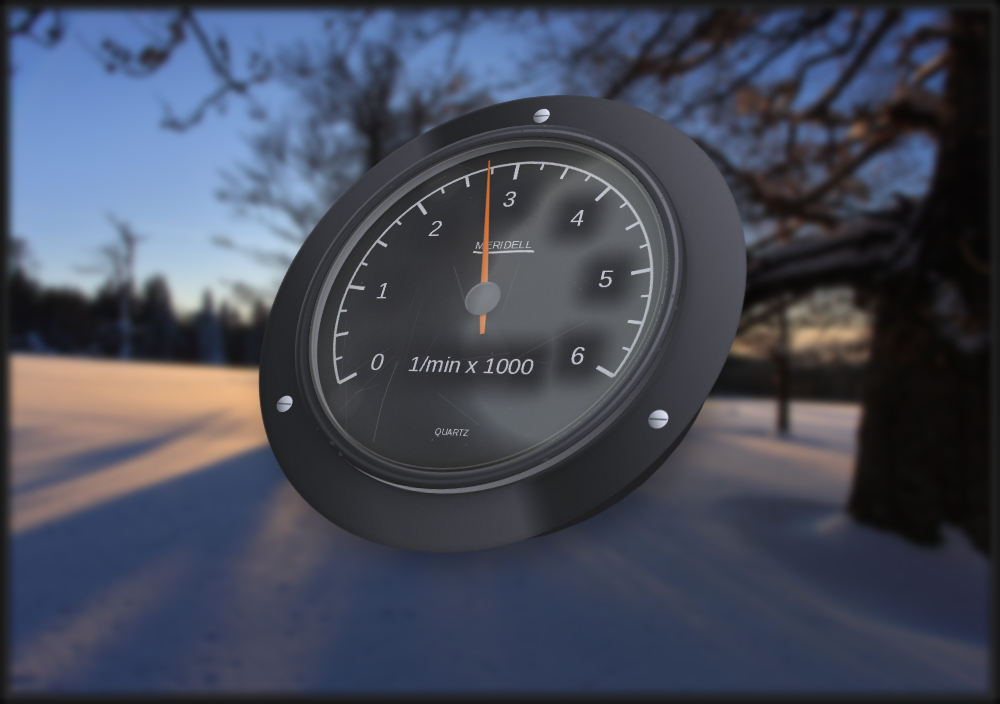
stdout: {"value": 2750, "unit": "rpm"}
